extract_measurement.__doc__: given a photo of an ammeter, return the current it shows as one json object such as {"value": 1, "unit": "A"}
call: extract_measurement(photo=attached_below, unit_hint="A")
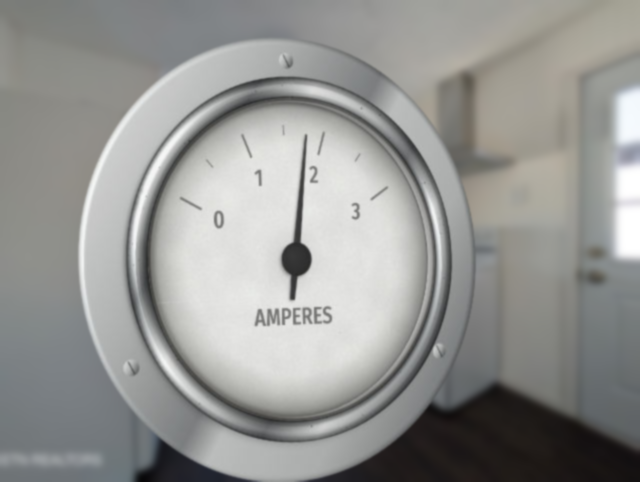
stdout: {"value": 1.75, "unit": "A"}
